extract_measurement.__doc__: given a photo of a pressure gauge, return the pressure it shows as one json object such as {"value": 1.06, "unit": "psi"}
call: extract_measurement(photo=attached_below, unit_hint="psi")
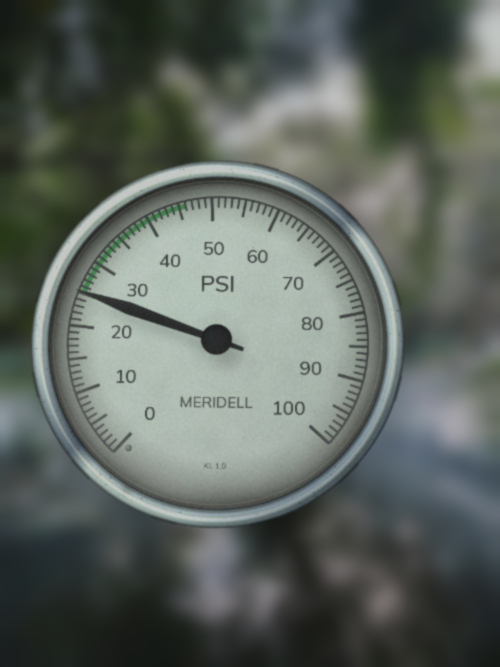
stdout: {"value": 25, "unit": "psi"}
